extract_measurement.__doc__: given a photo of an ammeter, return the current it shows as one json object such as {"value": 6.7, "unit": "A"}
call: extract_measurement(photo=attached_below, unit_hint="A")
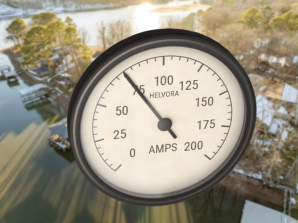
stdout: {"value": 75, "unit": "A"}
